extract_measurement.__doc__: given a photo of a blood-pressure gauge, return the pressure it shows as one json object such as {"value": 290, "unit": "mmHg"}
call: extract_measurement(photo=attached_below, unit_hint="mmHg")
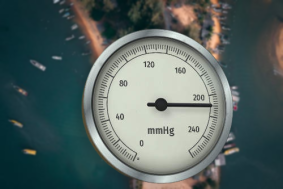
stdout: {"value": 210, "unit": "mmHg"}
